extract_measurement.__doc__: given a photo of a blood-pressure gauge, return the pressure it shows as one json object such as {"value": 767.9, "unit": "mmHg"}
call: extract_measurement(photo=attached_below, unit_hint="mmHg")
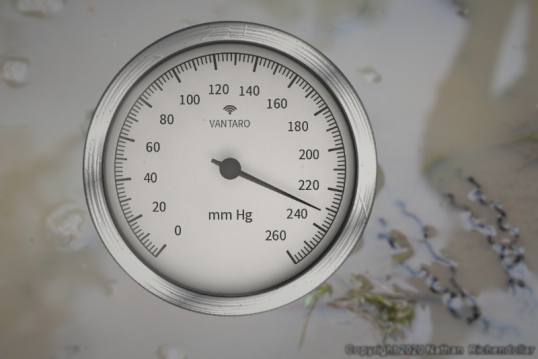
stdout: {"value": 232, "unit": "mmHg"}
